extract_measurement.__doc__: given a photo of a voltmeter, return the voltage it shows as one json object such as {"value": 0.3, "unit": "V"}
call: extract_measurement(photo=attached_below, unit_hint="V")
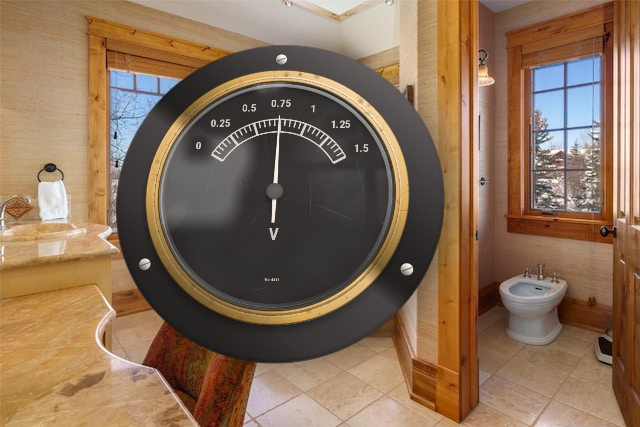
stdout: {"value": 0.75, "unit": "V"}
